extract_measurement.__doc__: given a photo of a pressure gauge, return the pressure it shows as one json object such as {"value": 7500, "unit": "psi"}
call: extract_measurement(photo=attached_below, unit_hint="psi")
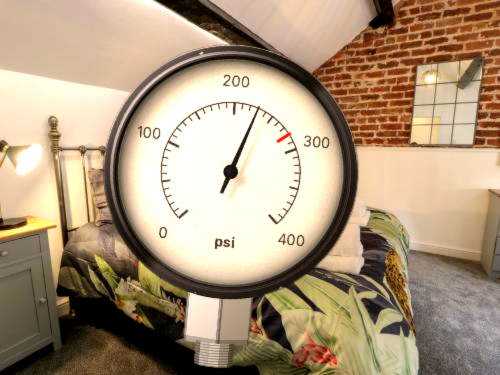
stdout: {"value": 230, "unit": "psi"}
